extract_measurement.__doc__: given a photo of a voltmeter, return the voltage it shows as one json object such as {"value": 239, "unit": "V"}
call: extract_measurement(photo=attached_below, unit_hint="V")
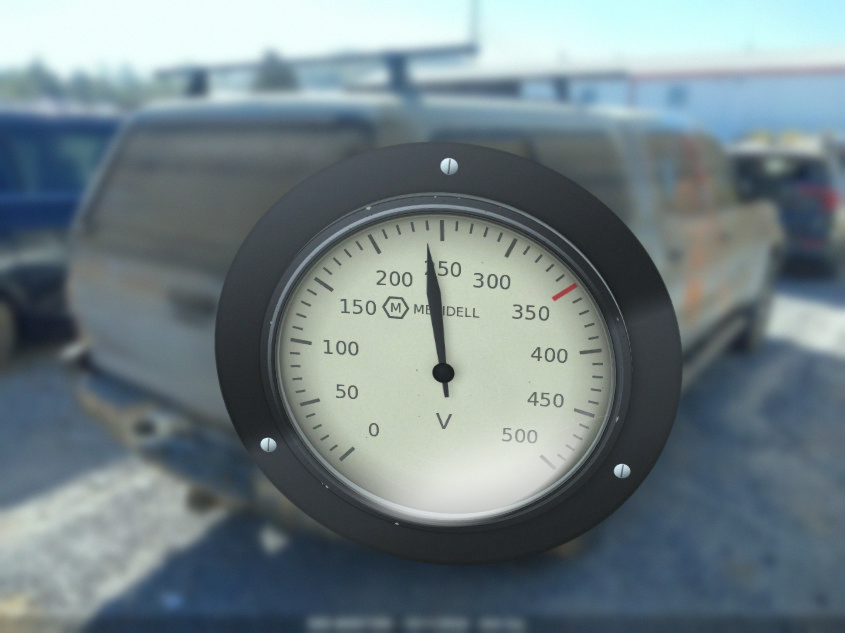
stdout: {"value": 240, "unit": "V"}
